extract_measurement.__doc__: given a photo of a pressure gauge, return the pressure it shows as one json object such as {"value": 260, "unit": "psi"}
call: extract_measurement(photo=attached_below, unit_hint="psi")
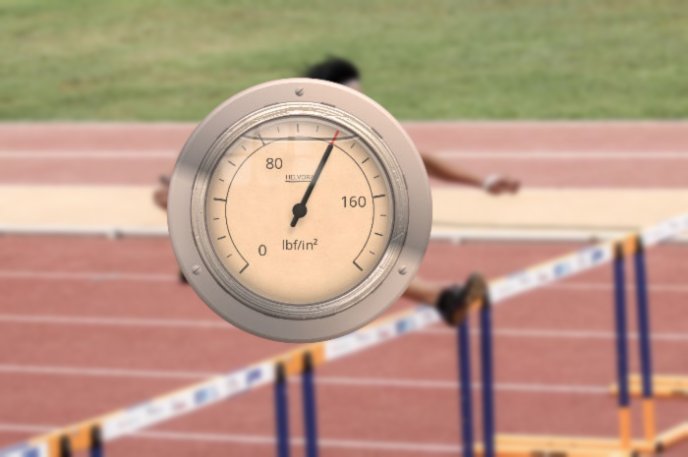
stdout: {"value": 120, "unit": "psi"}
